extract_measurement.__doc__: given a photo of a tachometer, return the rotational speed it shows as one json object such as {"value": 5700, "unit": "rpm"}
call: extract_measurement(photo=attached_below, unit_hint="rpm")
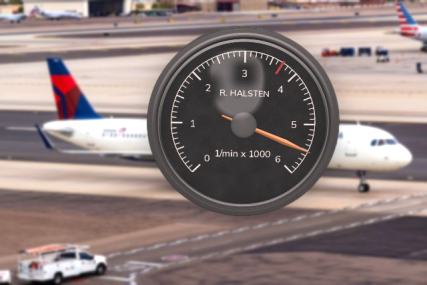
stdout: {"value": 5500, "unit": "rpm"}
